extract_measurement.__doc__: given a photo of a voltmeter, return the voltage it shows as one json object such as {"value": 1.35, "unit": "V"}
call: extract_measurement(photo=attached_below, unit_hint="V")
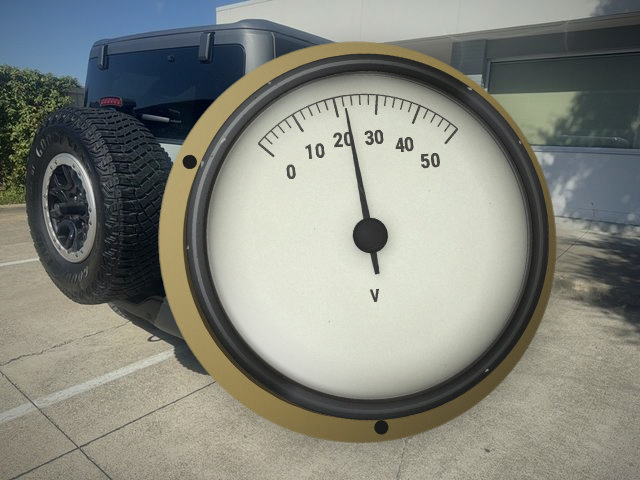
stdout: {"value": 22, "unit": "V"}
